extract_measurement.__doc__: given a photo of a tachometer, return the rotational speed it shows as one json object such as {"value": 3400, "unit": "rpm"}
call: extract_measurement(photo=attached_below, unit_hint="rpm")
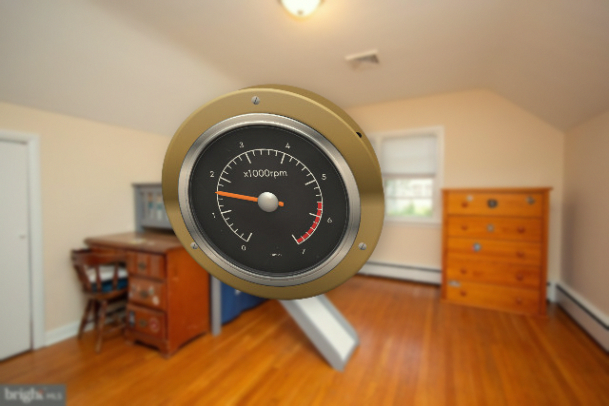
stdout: {"value": 1600, "unit": "rpm"}
